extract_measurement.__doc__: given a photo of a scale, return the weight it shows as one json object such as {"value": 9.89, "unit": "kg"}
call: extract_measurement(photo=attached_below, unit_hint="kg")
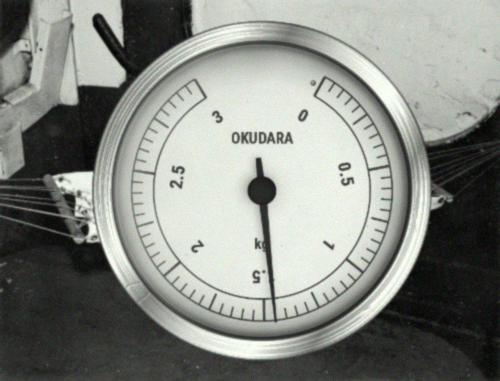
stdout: {"value": 1.45, "unit": "kg"}
